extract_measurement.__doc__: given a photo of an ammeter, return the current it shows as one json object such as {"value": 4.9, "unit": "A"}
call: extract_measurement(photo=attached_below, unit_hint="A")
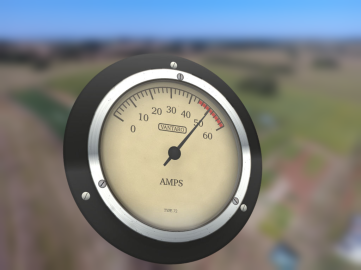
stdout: {"value": 50, "unit": "A"}
